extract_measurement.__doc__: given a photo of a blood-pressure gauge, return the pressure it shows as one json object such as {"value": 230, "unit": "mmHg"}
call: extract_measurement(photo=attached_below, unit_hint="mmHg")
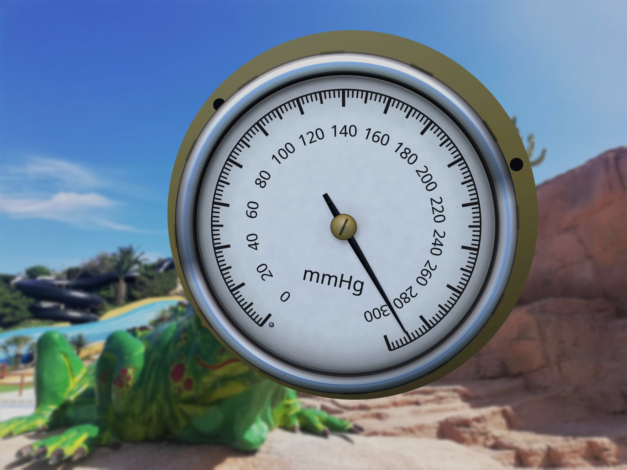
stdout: {"value": 290, "unit": "mmHg"}
